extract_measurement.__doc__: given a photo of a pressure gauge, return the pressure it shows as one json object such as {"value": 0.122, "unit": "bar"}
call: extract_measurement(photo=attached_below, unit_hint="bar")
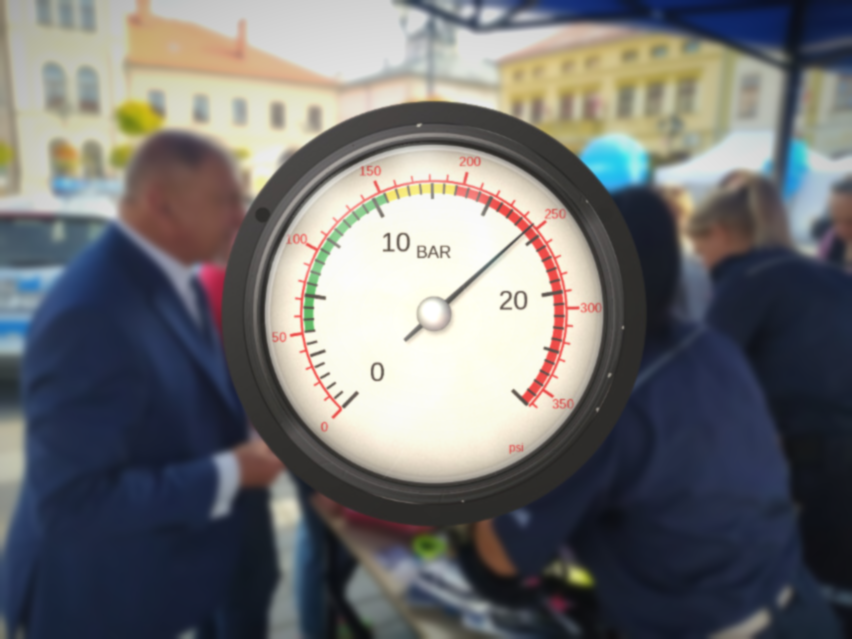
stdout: {"value": 17, "unit": "bar"}
